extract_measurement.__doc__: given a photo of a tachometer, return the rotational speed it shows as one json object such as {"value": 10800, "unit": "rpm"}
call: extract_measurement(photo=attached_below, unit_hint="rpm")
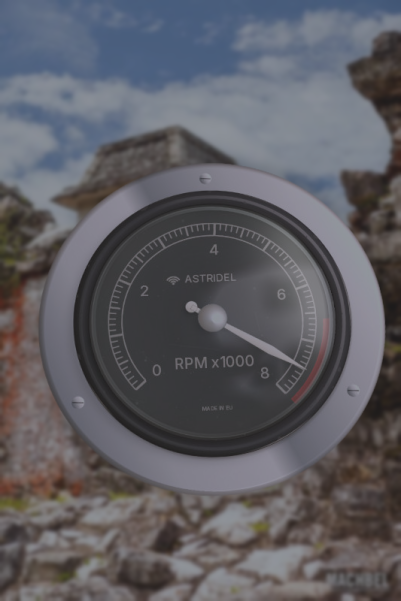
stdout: {"value": 7500, "unit": "rpm"}
